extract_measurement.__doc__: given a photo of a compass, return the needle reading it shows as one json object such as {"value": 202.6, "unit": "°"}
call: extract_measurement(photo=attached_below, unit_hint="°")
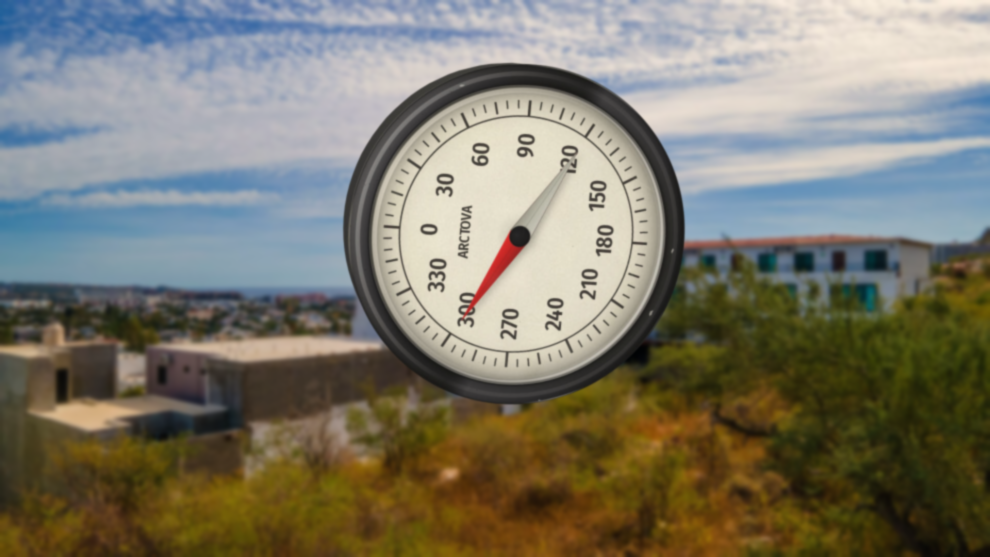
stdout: {"value": 300, "unit": "°"}
